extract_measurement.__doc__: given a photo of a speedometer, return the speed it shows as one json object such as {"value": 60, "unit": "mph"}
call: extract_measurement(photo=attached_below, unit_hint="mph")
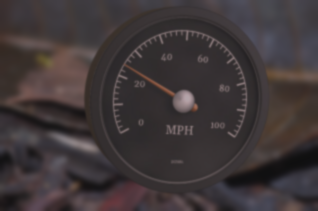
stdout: {"value": 24, "unit": "mph"}
